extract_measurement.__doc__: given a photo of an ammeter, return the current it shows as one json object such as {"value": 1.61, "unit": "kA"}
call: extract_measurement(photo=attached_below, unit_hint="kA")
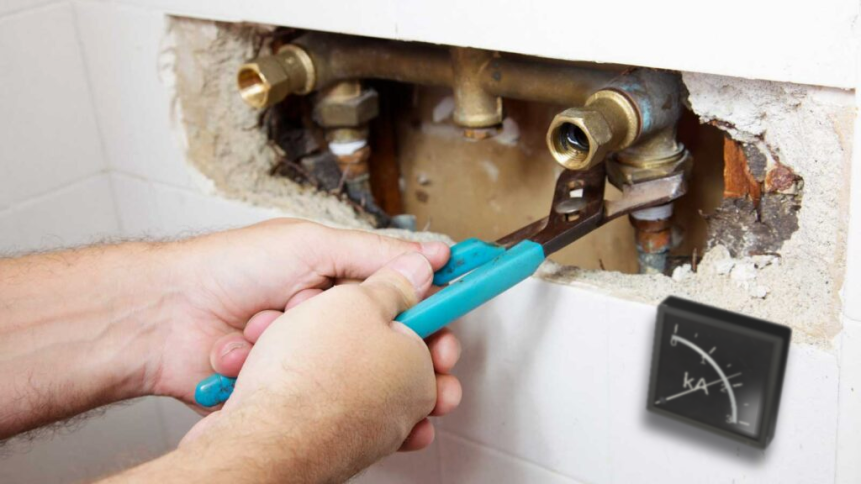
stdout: {"value": 1.75, "unit": "kA"}
